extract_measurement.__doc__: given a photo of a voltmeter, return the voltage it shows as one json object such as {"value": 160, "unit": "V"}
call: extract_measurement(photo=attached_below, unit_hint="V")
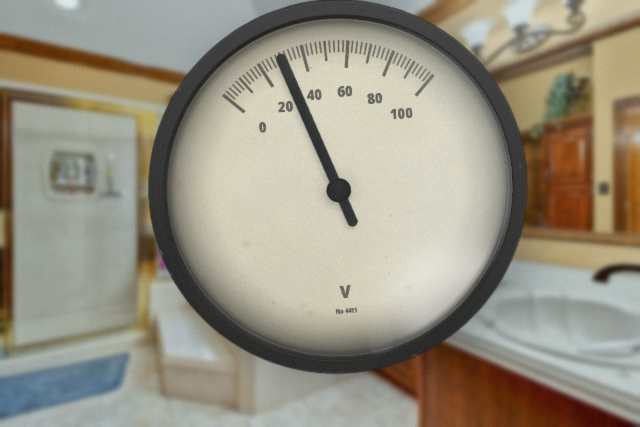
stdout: {"value": 30, "unit": "V"}
